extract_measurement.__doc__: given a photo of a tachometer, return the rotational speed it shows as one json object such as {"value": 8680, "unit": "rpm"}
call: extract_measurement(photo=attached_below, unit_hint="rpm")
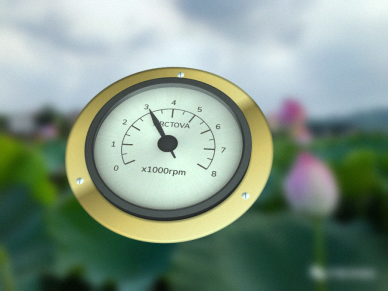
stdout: {"value": 3000, "unit": "rpm"}
